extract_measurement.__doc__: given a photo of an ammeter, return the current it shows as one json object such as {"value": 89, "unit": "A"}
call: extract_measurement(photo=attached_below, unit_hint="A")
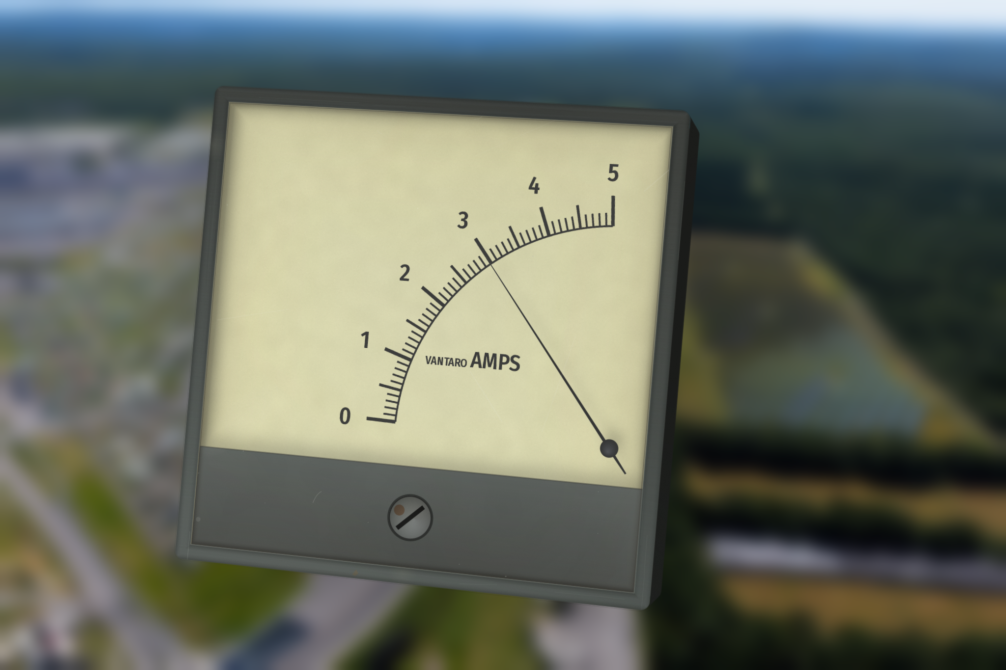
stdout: {"value": 3, "unit": "A"}
